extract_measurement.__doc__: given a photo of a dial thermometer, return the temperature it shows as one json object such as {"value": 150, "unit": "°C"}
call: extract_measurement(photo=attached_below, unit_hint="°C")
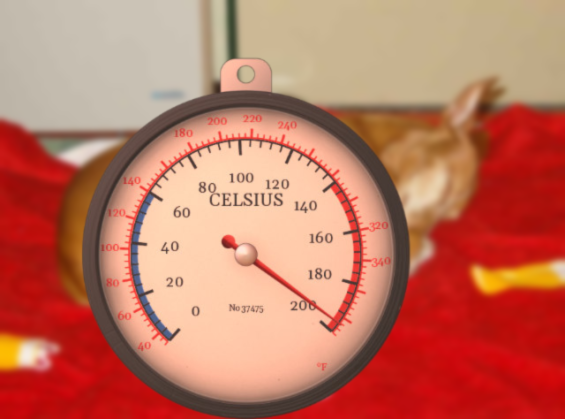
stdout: {"value": 196, "unit": "°C"}
